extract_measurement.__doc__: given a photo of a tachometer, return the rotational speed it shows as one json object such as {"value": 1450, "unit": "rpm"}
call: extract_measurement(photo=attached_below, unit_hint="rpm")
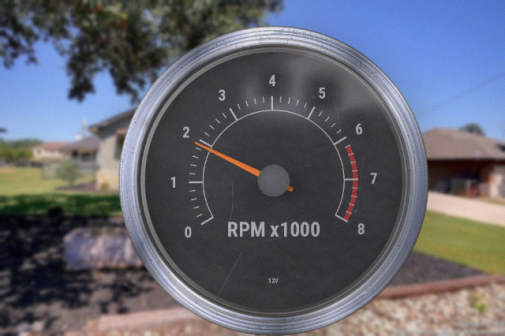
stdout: {"value": 1900, "unit": "rpm"}
